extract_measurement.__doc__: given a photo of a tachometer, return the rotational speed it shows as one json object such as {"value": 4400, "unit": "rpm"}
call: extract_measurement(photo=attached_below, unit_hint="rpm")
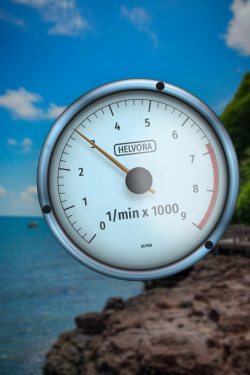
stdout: {"value": 3000, "unit": "rpm"}
